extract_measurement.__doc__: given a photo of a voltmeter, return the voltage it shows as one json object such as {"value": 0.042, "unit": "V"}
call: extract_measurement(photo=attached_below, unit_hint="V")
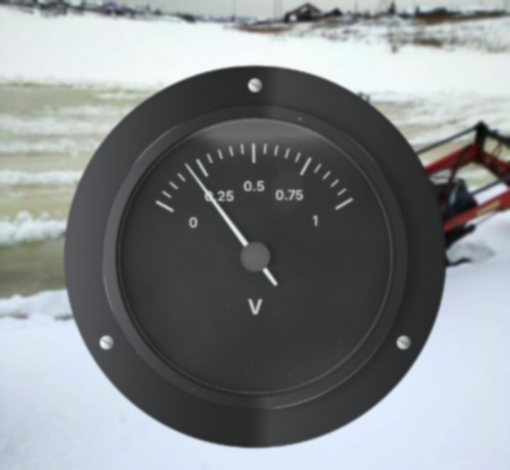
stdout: {"value": 0.2, "unit": "V"}
